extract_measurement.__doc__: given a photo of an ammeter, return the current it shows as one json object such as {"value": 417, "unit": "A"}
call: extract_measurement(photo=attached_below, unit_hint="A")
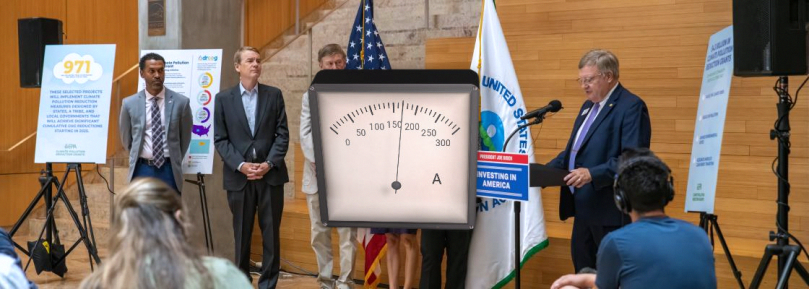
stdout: {"value": 170, "unit": "A"}
